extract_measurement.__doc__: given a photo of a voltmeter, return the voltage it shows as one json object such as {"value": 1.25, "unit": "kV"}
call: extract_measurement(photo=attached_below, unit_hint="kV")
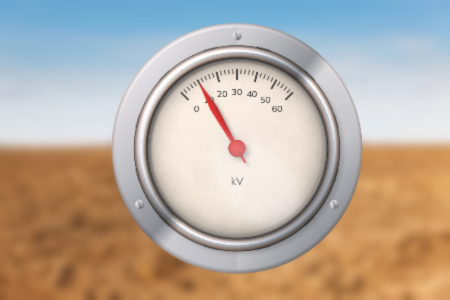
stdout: {"value": 10, "unit": "kV"}
